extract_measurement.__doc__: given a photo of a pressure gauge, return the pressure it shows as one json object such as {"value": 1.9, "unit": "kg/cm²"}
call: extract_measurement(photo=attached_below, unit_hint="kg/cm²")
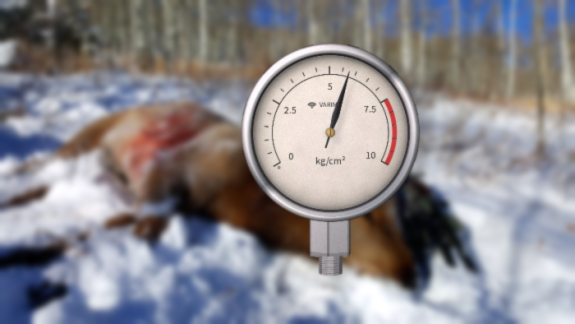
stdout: {"value": 5.75, "unit": "kg/cm²"}
